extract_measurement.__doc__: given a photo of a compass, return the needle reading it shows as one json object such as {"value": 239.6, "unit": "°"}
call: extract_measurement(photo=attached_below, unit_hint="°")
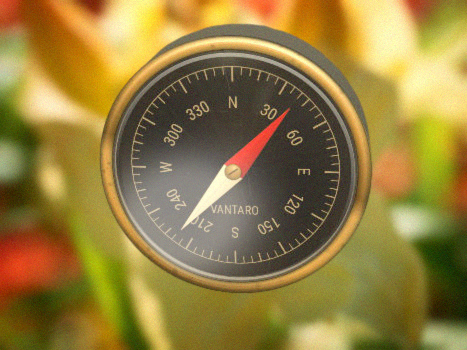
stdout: {"value": 40, "unit": "°"}
